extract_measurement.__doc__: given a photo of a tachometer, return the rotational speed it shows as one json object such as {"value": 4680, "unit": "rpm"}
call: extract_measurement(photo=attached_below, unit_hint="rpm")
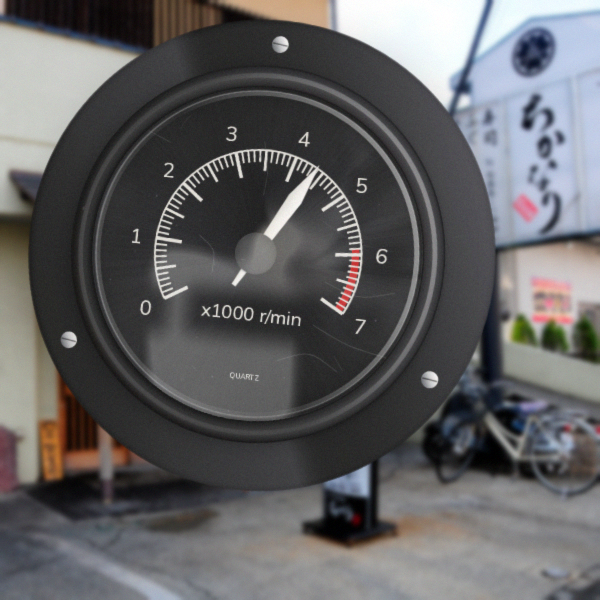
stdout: {"value": 4400, "unit": "rpm"}
